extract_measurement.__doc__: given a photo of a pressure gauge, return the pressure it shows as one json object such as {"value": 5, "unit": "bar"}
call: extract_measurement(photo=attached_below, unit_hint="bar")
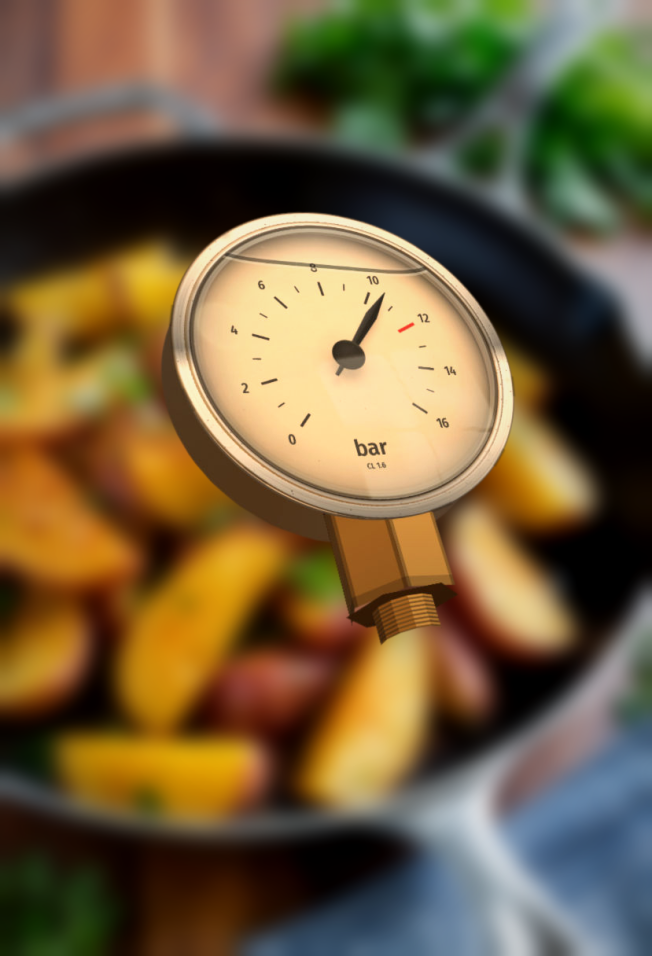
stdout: {"value": 10.5, "unit": "bar"}
